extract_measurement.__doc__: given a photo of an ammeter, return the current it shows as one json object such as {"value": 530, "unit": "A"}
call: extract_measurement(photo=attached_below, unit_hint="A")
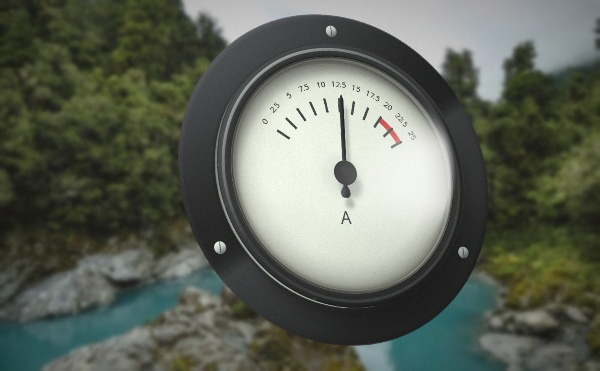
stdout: {"value": 12.5, "unit": "A"}
